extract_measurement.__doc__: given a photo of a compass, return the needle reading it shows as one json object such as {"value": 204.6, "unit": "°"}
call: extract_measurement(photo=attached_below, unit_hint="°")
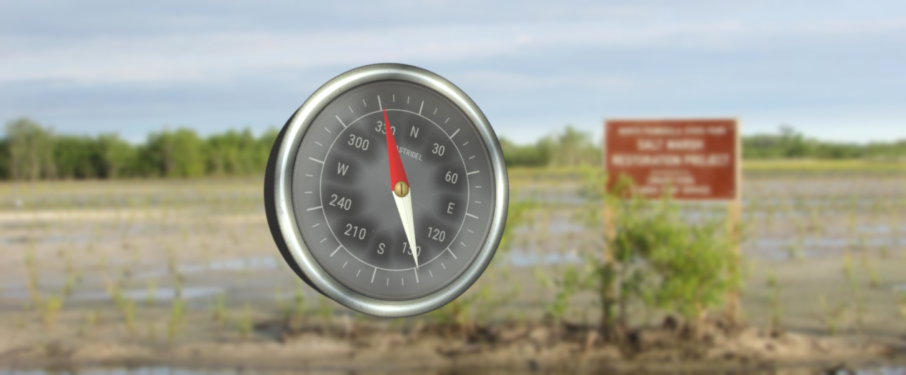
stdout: {"value": 330, "unit": "°"}
